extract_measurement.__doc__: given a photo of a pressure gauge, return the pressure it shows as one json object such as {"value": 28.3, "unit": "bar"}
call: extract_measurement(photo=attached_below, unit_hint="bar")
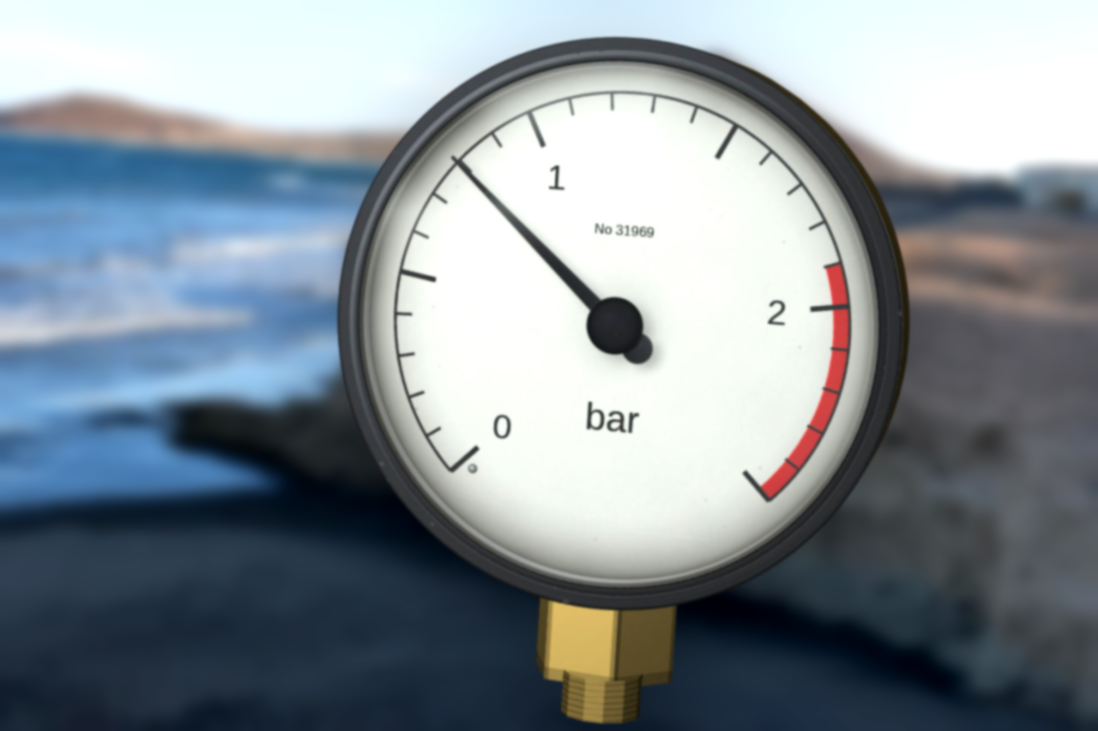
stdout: {"value": 0.8, "unit": "bar"}
